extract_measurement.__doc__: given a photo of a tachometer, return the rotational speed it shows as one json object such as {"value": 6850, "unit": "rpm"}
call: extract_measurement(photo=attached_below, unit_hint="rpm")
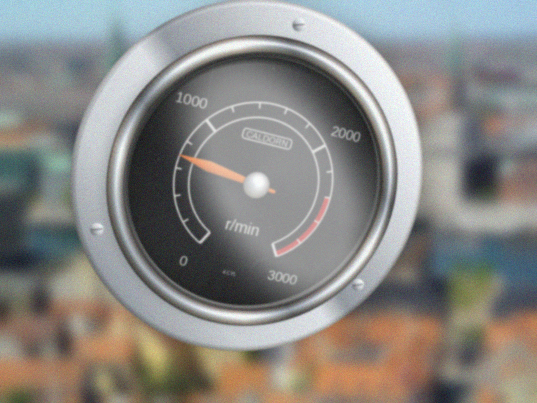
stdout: {"value": 700, "unit": "rpm"}
